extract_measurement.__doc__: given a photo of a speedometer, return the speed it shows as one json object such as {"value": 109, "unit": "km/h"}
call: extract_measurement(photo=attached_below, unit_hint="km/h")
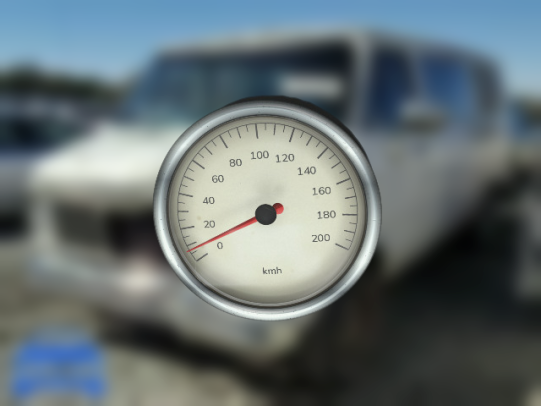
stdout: {"value": 7.5, "unit": "km/h"}
